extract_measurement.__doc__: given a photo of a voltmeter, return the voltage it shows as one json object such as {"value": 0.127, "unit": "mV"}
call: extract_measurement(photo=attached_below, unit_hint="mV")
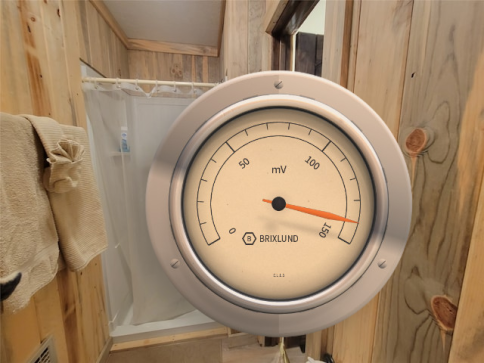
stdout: {"value": 140, "unit": "mV"}
